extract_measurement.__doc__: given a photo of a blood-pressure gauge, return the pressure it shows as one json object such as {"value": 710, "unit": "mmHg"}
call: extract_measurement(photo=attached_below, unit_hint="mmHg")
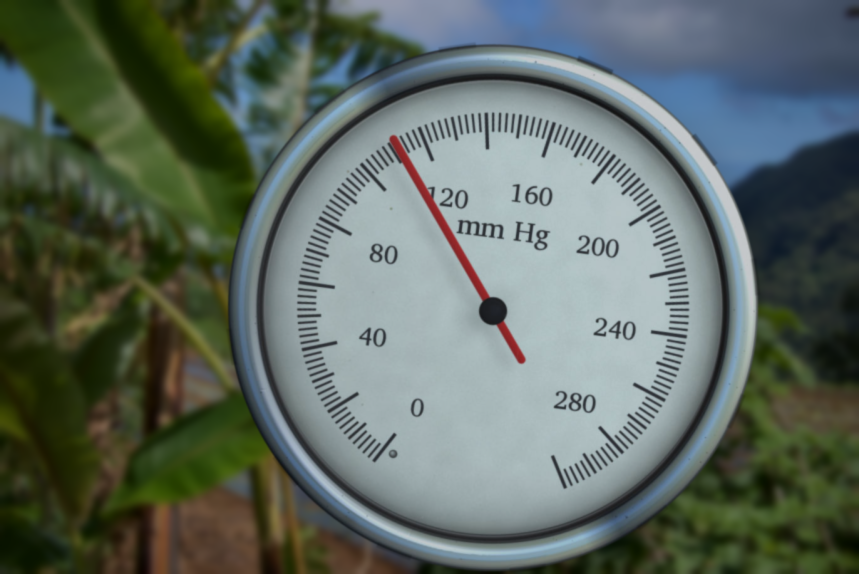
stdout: {"value": 112, "unit": "mmHg"}
